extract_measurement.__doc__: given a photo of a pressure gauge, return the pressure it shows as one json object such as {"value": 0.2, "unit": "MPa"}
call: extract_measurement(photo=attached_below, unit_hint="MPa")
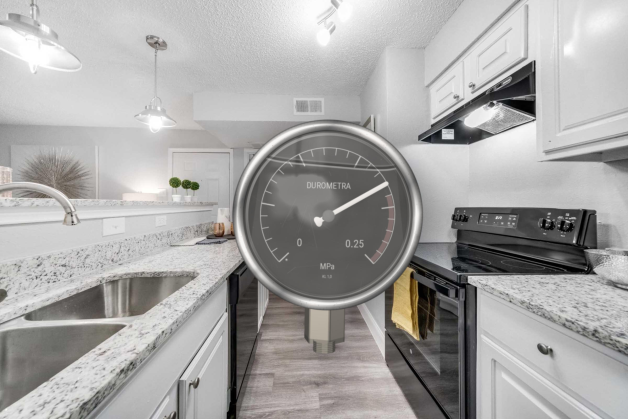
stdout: {"value": 0.18, "unit": "MPa"}
